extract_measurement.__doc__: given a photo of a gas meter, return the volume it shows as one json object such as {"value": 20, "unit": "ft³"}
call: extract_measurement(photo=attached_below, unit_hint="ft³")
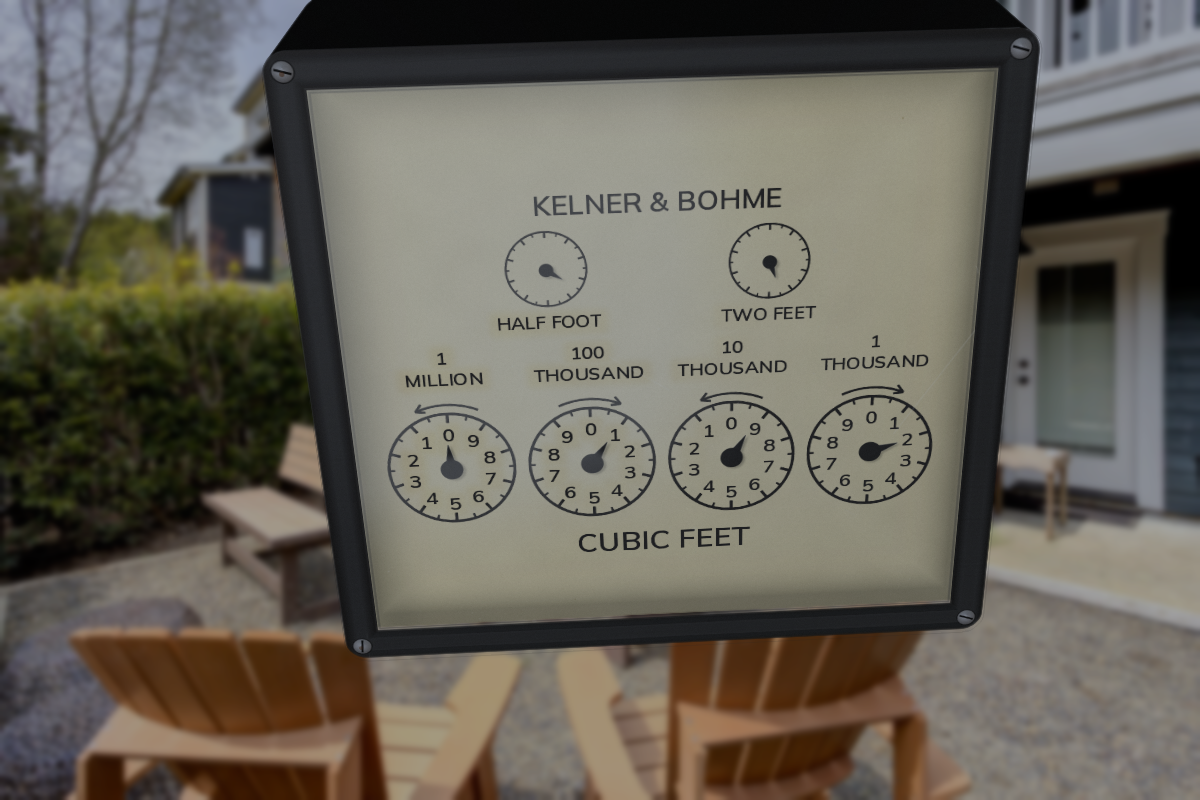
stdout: {"value": 9200, "unit": "ft³"}
